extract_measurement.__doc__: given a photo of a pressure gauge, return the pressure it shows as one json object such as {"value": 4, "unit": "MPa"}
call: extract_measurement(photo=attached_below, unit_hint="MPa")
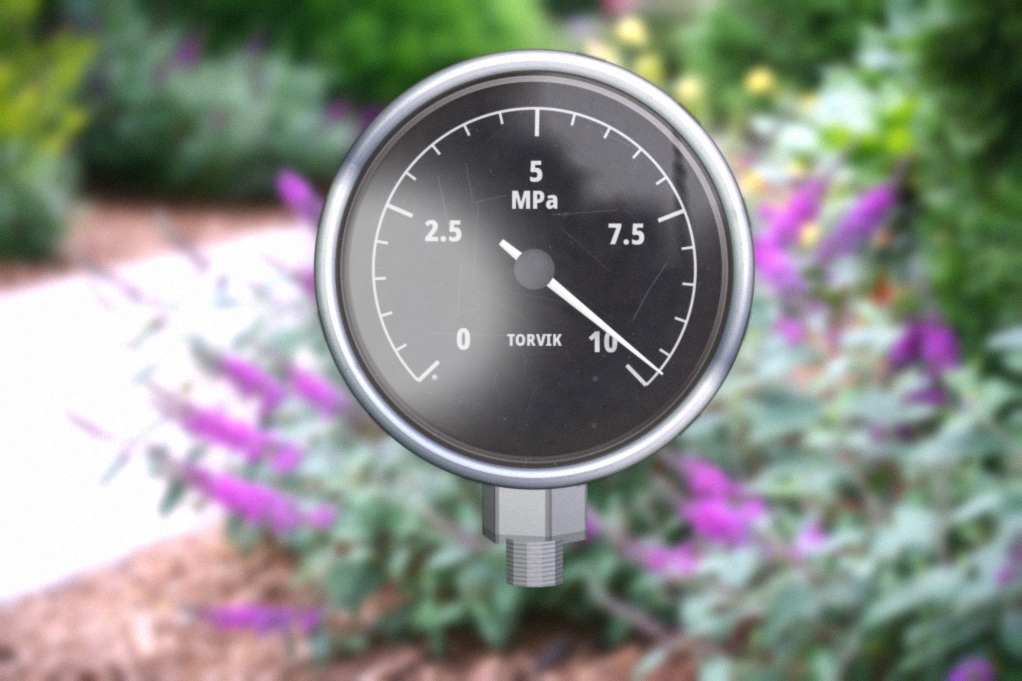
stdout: {"value": 9.75, "unit": "MPa"}
